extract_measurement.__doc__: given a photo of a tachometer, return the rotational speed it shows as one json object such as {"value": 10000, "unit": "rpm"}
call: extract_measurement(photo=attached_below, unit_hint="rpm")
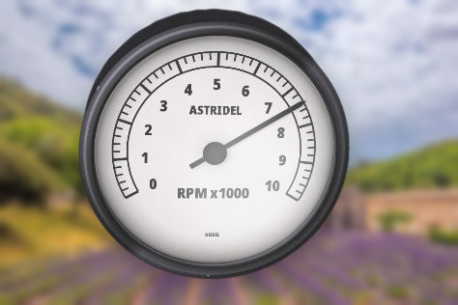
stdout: {"value": 7400, "unit": "rpm"}
